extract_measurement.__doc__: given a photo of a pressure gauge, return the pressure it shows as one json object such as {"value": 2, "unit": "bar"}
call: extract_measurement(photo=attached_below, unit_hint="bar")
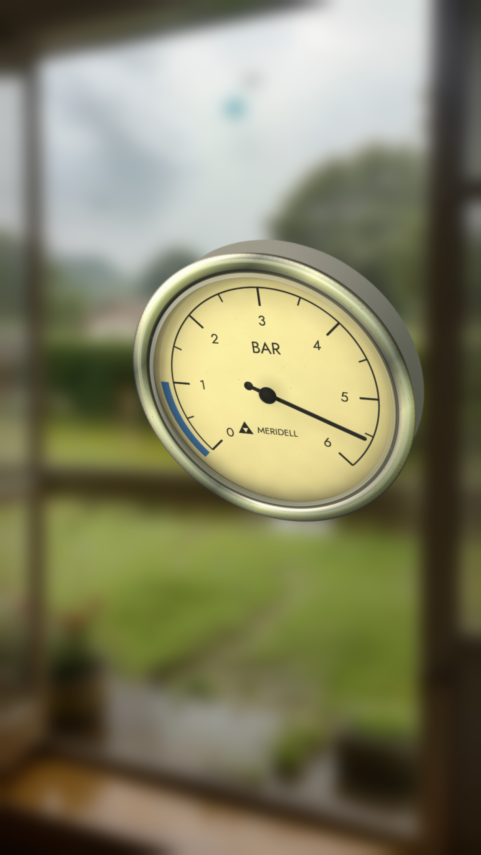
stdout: {"value": 5.5, "unit": "bar"}
